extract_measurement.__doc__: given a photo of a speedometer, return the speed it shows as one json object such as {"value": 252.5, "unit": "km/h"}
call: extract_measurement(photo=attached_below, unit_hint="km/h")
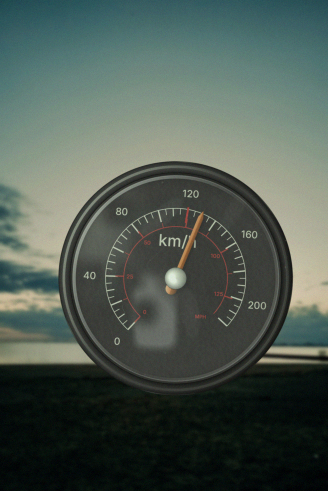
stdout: {"value": 130, "unit": "km/h"}
